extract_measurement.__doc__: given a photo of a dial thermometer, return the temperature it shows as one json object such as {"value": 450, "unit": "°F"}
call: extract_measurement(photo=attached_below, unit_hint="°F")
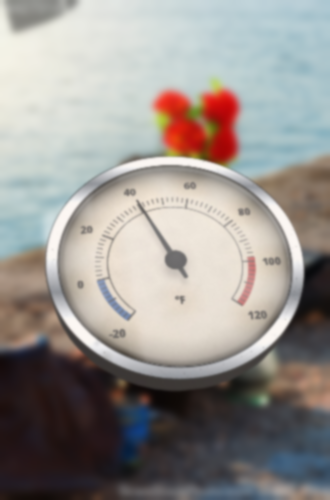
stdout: {"value": 40, "unit": "°F"}
